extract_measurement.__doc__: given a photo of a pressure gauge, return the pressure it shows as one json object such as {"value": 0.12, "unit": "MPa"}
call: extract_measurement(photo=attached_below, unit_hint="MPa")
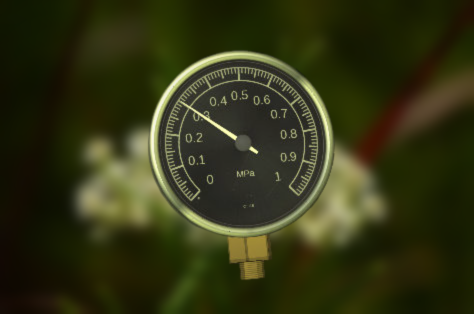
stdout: {"value": 0.3, "unit": "MPa"}
